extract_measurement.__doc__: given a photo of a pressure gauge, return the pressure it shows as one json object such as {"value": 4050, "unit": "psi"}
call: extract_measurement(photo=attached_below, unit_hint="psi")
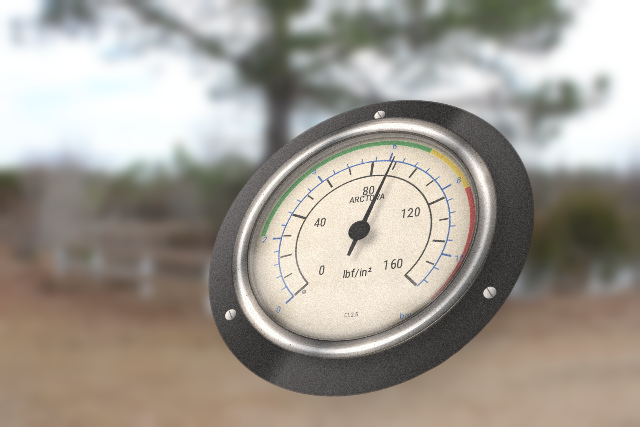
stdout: {"value": 90, "unit": "psi"}
